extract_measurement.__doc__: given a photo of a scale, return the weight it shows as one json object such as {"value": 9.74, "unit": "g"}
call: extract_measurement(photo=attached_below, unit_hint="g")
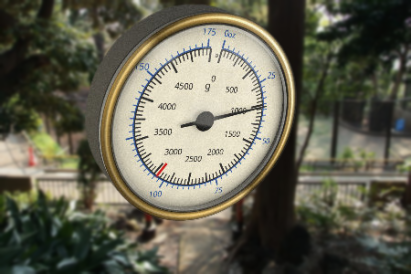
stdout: {"value": 1000, "unit": "g"}
